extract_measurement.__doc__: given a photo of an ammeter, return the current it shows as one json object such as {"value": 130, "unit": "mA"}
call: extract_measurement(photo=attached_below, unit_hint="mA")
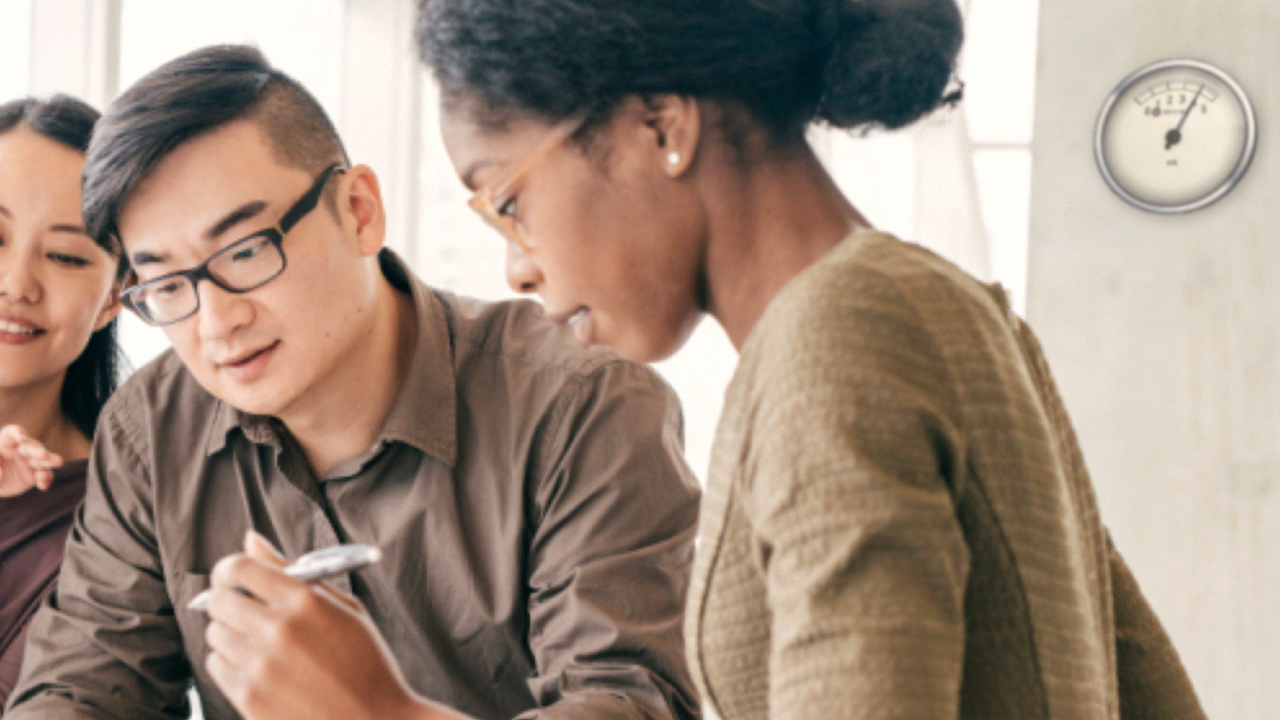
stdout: {"value": 4, "unit": "mA"}
